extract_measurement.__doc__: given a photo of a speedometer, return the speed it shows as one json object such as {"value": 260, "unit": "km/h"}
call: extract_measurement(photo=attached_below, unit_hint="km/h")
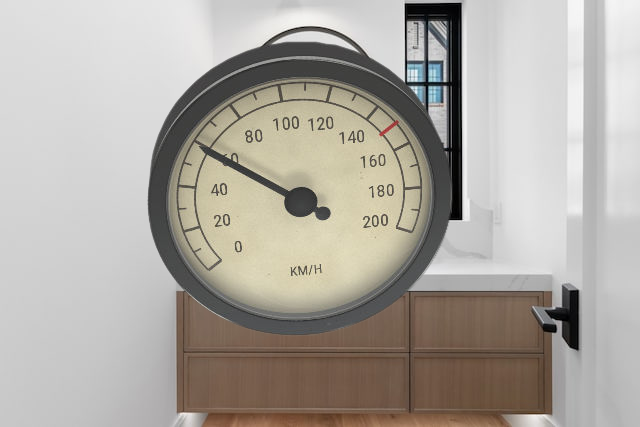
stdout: {"value": 60, "unit": "km/h"}
